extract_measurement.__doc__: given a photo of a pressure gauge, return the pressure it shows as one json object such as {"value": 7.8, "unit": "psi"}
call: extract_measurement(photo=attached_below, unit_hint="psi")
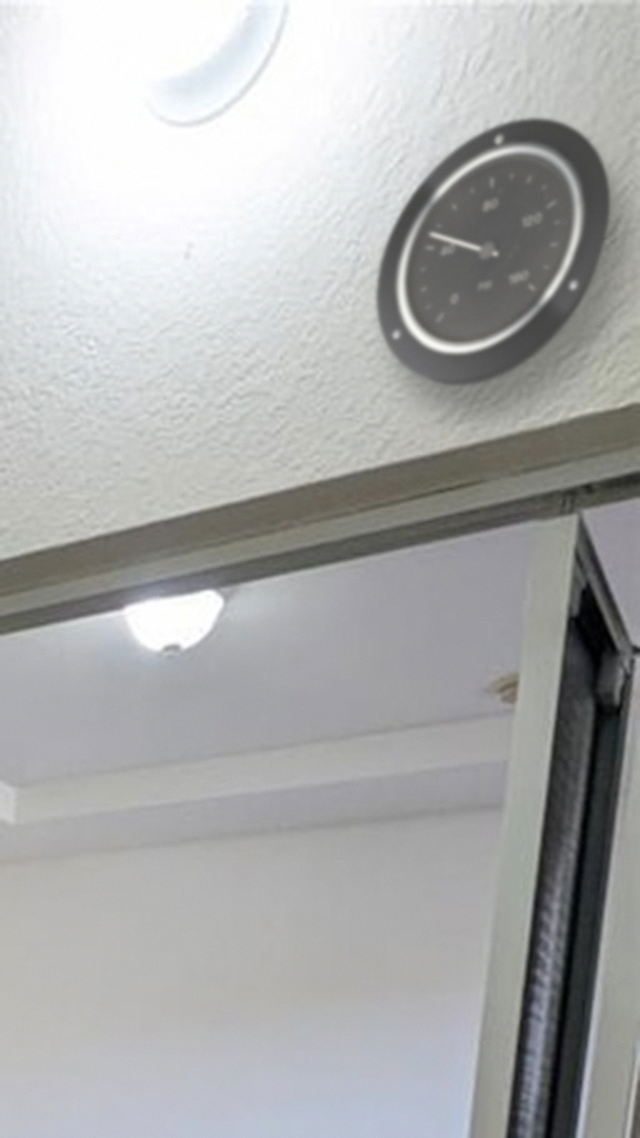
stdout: {"value": 45, "unit": "psi"}
